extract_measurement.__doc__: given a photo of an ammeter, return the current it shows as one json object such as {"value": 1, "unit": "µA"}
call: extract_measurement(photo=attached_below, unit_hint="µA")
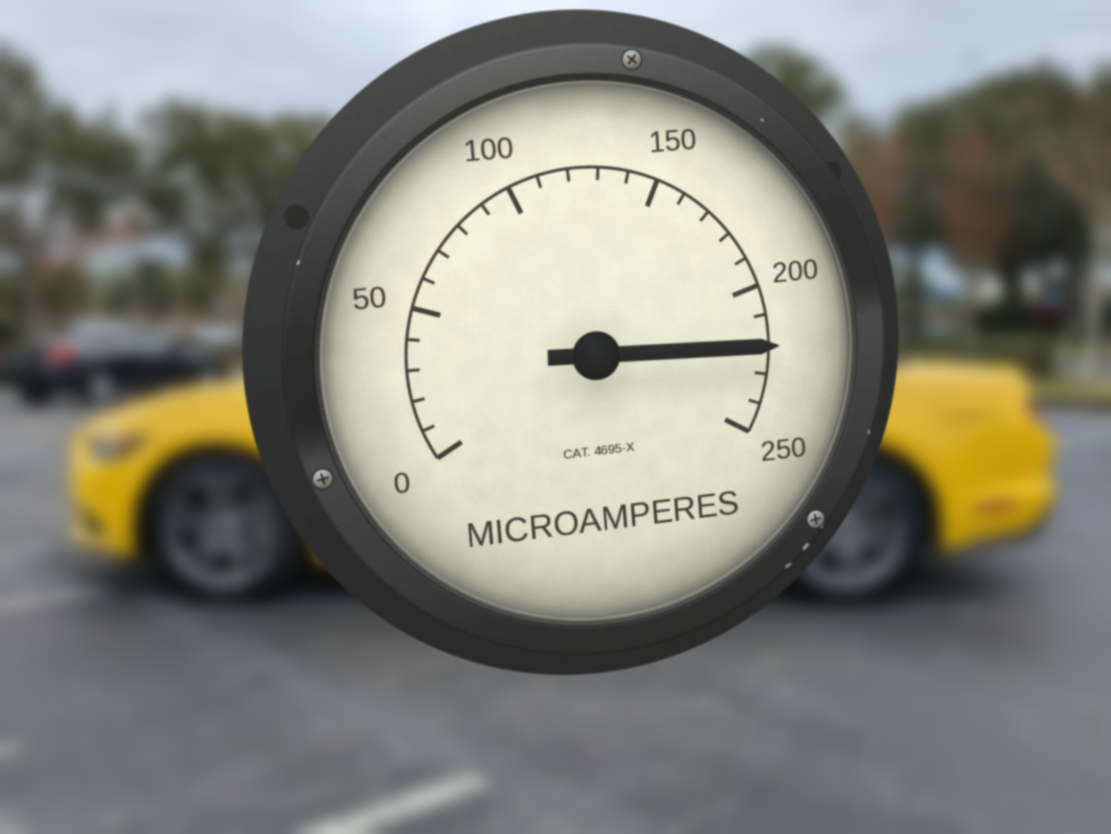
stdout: {"value": 220, "unit": "µA"}
